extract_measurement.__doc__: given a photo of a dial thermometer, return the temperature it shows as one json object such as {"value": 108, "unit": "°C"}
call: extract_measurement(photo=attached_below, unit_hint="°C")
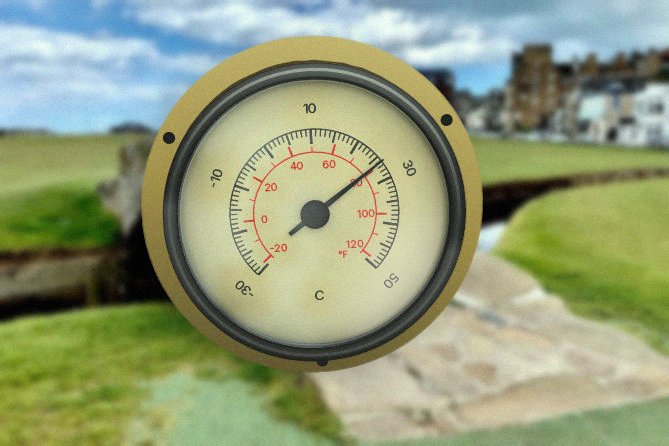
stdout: {"value": 26, "unit": "°C"}
